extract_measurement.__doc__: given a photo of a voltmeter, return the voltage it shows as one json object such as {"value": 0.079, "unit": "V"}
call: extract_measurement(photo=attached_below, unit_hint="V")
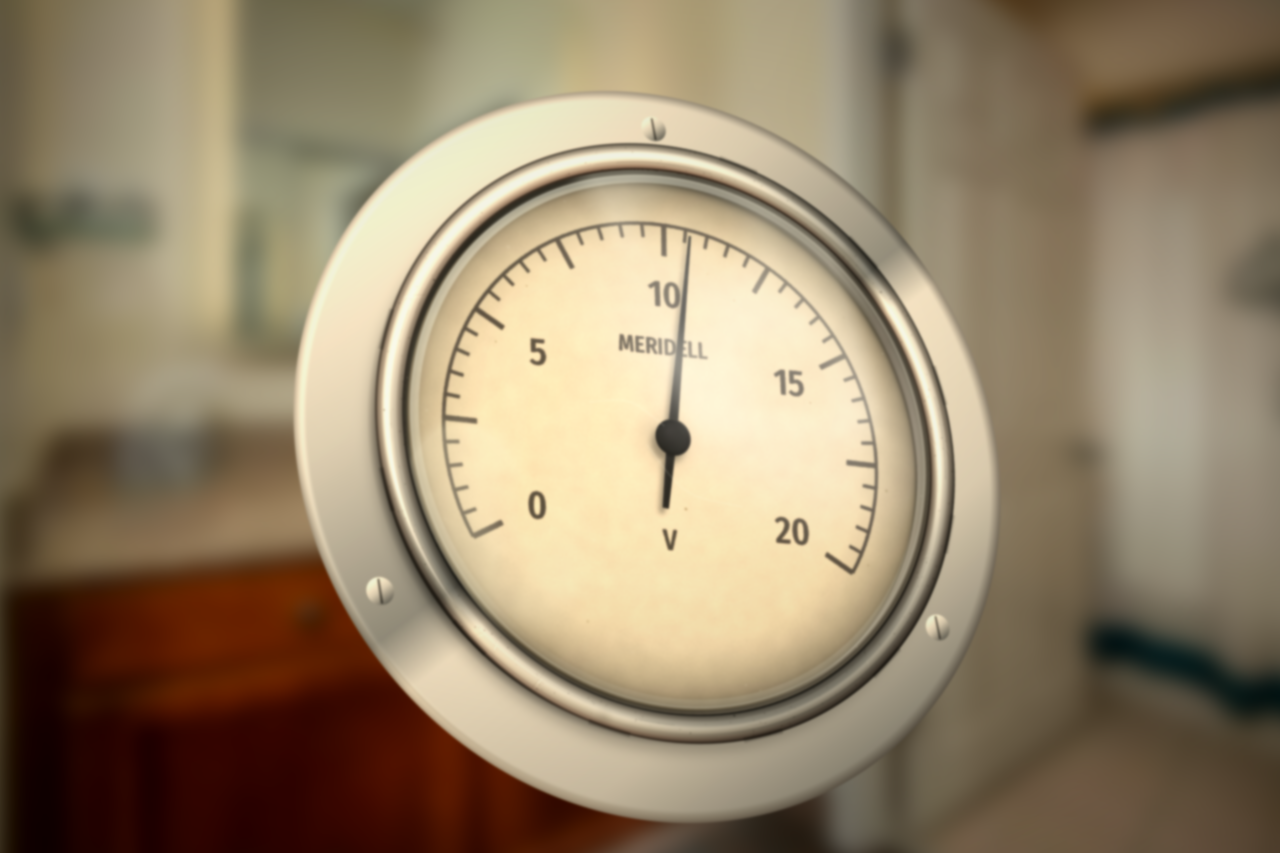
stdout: {"value": 10.5, "unit": "V"}
